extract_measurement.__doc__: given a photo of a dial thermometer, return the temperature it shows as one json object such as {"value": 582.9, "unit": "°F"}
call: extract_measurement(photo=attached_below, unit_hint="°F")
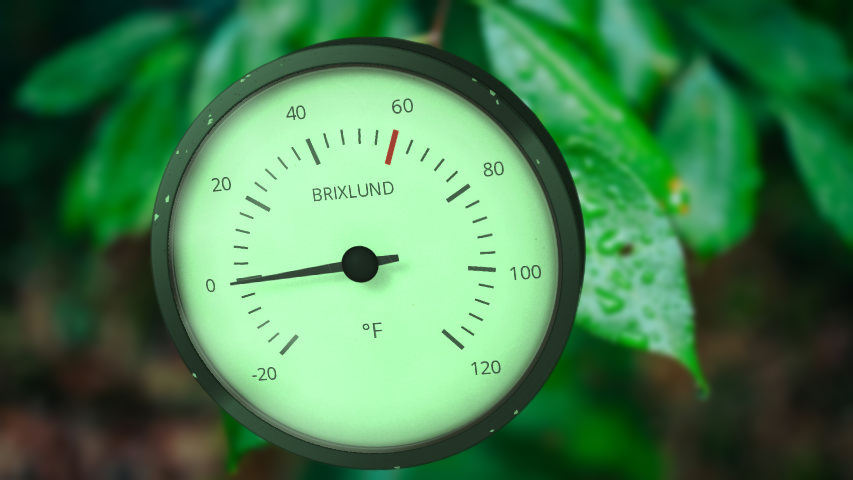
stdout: {"value": 0, "unit": "°F"}
